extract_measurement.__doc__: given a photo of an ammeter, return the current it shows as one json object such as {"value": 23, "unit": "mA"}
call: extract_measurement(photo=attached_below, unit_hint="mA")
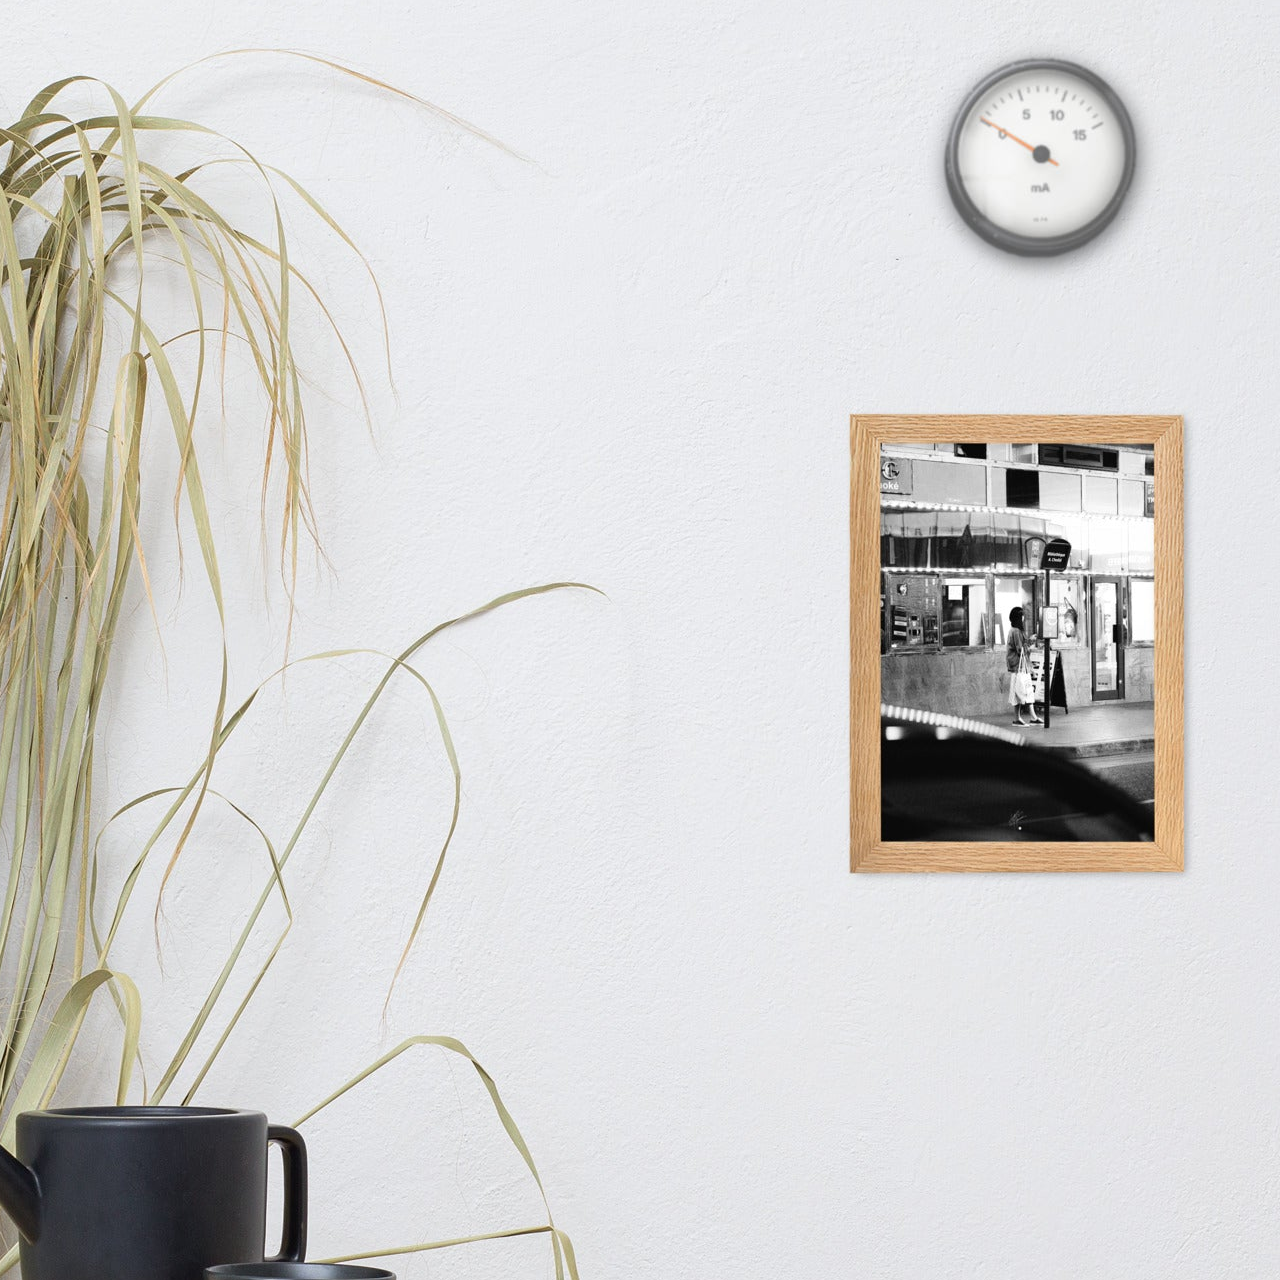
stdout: {"value": 0, "unit": "mA"}
